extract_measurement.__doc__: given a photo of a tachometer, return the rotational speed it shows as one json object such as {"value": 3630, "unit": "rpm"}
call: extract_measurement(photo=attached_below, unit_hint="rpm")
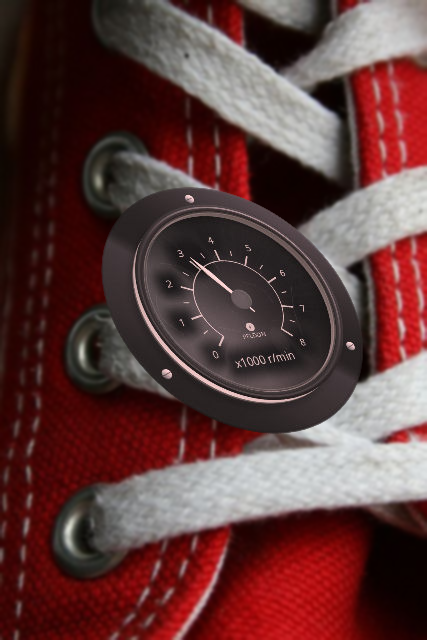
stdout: {"value": 3000, "unit": "rpm"}
